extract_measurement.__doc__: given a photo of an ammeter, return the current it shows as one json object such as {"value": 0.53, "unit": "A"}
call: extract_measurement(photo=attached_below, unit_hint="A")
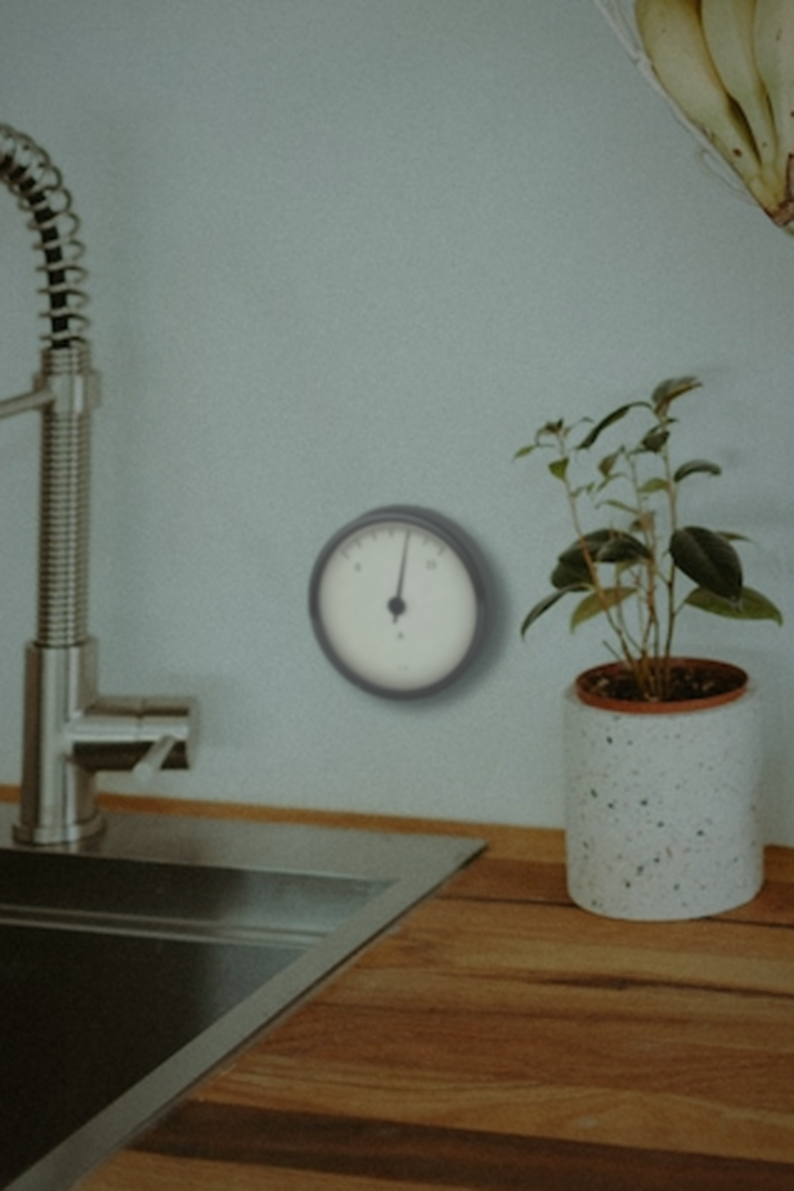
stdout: {"value": 10, "unit": "A"}
